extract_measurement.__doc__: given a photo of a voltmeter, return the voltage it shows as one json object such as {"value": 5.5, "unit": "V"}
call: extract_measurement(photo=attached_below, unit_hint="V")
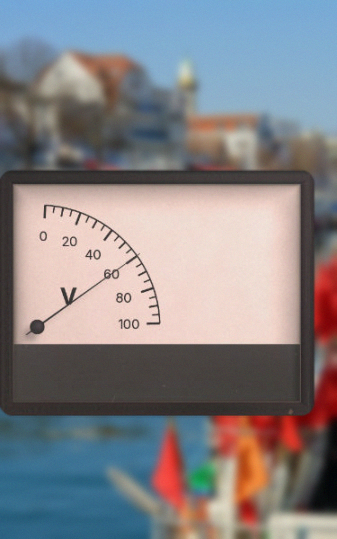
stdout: {"value": 60, "unit": "V"}
